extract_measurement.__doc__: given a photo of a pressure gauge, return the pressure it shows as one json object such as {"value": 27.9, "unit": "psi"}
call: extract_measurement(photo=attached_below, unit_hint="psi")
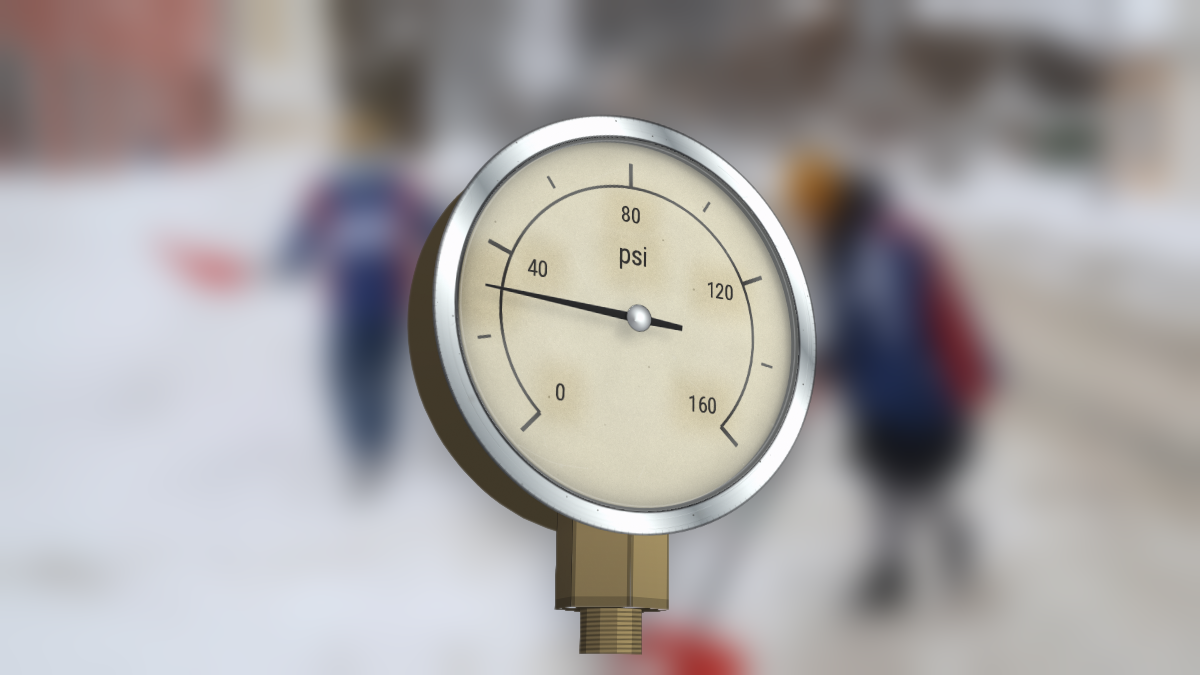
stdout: {"value": 30, "unit": "psi"}
